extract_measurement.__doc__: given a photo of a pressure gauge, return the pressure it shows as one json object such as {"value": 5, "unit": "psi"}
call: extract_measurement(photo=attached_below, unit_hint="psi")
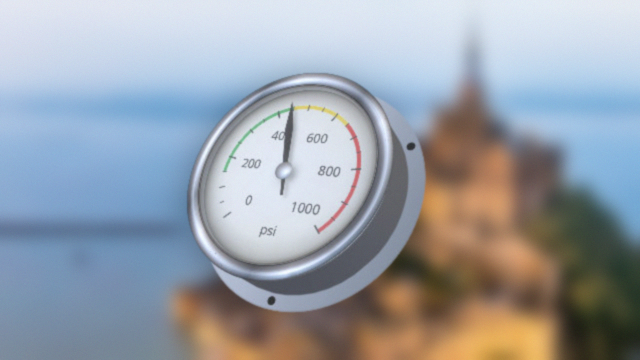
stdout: {"value": 450, "unit": "psi"}
